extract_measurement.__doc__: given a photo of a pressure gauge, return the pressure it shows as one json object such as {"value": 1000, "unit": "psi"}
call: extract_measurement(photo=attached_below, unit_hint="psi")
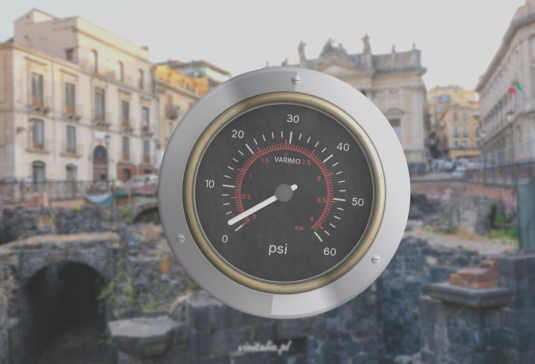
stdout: {"value": 2, "unit": "psi"}
